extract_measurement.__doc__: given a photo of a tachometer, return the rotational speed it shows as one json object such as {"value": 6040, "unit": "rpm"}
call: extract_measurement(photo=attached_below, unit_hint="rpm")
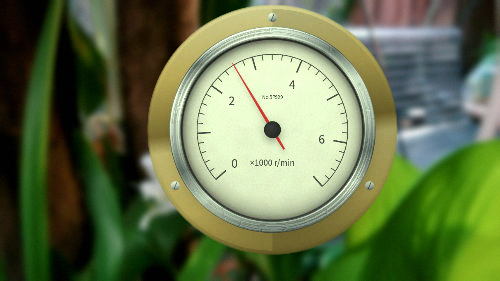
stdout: {"value": 2600, "unit": "rpm"}
